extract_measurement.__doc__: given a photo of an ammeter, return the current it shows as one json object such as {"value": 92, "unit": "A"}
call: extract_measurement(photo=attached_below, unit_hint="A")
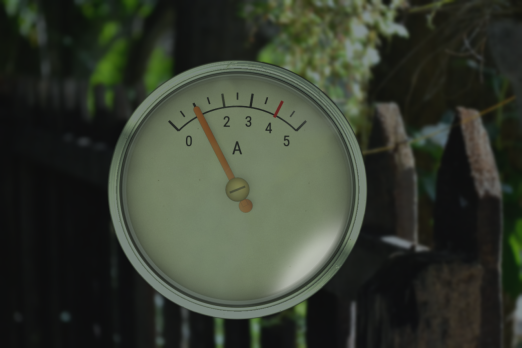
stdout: {"value": 1, "unit": "A"}
